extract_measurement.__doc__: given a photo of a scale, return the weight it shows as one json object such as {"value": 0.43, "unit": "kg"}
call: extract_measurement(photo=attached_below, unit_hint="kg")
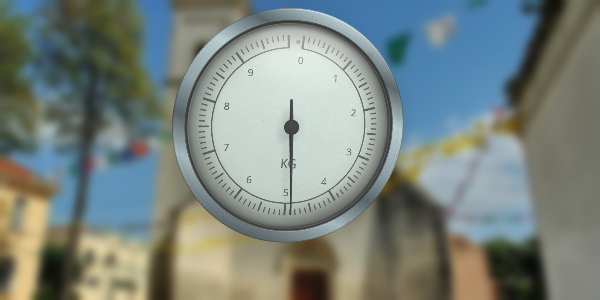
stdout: {"value": 4.9, "unit": "kg"}
